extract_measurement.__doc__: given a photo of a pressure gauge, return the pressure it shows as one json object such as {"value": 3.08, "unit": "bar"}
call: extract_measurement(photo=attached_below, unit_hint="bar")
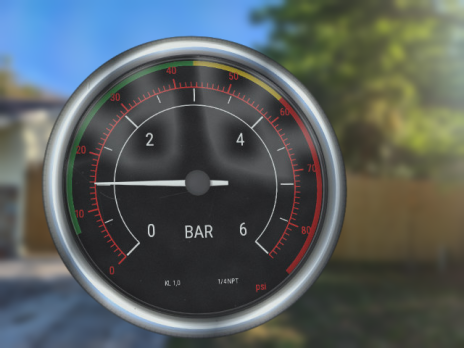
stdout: {"value": 1, "unit": "bar"}
